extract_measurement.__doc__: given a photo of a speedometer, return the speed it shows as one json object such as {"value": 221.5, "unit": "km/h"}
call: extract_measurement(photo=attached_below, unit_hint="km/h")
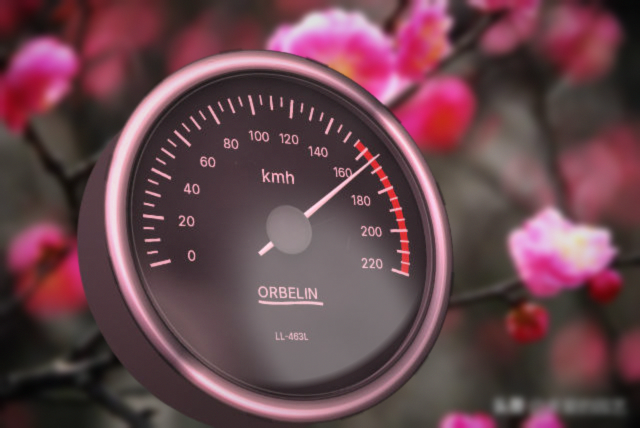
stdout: {"value": 165, "unit": "km/h"}
